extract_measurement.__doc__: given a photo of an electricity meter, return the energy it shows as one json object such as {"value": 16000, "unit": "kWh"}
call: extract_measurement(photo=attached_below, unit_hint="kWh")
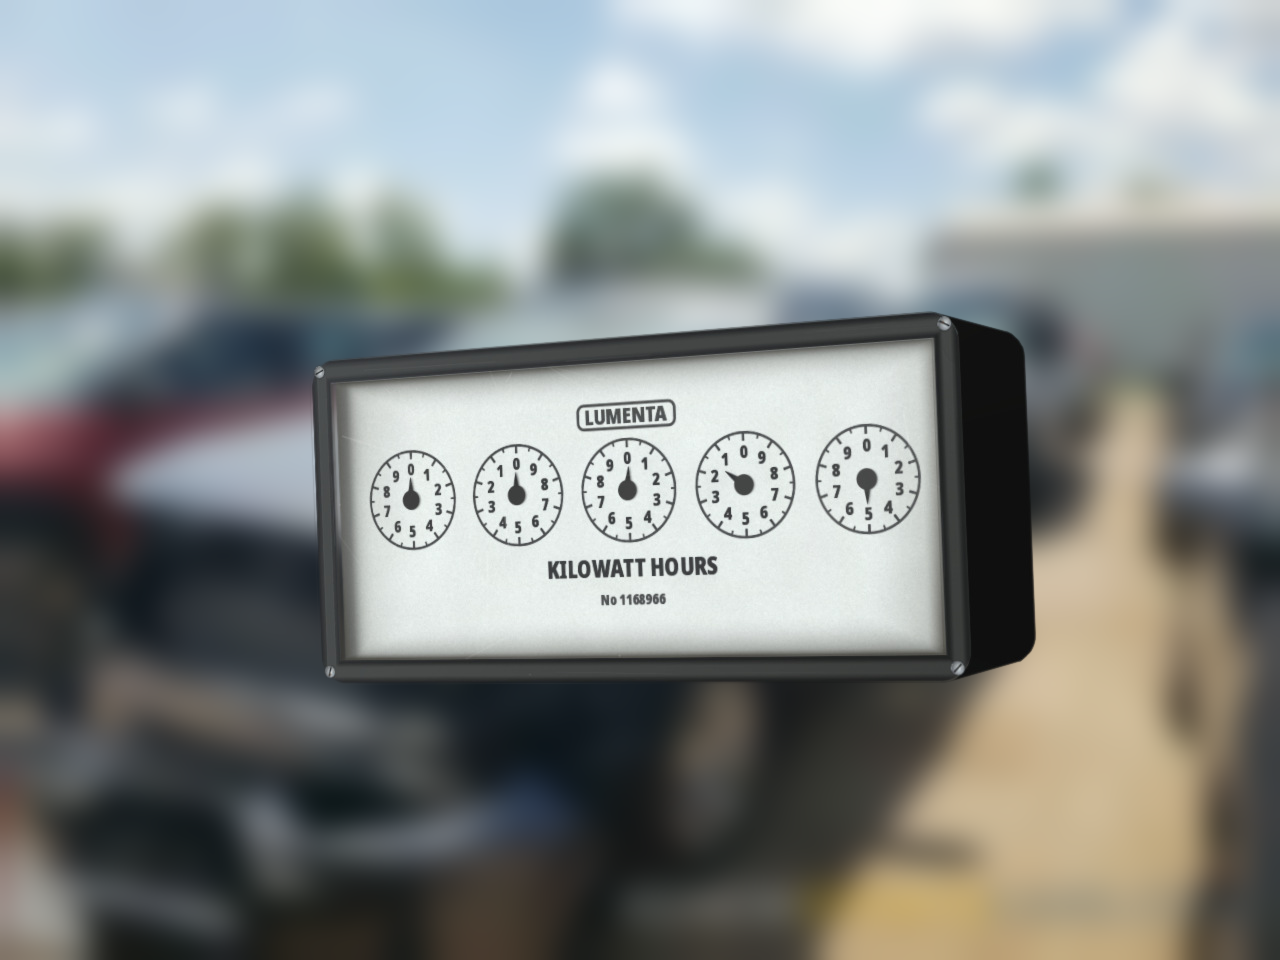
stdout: {"value": 15, "unit": "kWh"}
